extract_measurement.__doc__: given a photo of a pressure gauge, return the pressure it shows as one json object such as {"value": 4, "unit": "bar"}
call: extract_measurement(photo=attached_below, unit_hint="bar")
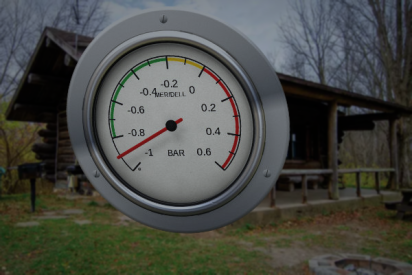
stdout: {"value": -0.9, "unit": "bar"}
